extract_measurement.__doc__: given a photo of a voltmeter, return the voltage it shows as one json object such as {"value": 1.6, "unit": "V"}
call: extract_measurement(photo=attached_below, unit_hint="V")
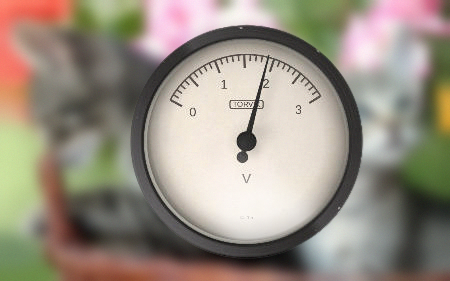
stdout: {"value": 1.9, "unit": "V"}
